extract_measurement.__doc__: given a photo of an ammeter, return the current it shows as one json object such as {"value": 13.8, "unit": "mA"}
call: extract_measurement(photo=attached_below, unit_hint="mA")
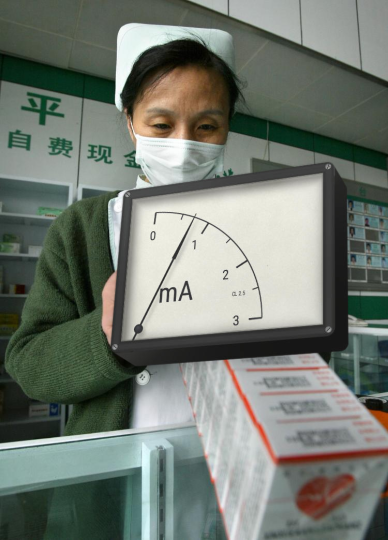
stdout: {"value": 0.75, "unit": "mA"}
